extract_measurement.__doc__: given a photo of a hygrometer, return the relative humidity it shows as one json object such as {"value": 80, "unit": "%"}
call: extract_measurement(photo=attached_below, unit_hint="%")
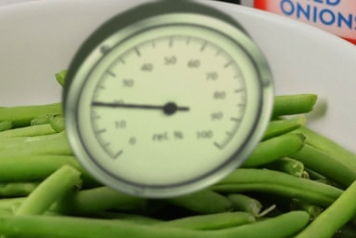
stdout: {"value": 20, "unit": "%"}
